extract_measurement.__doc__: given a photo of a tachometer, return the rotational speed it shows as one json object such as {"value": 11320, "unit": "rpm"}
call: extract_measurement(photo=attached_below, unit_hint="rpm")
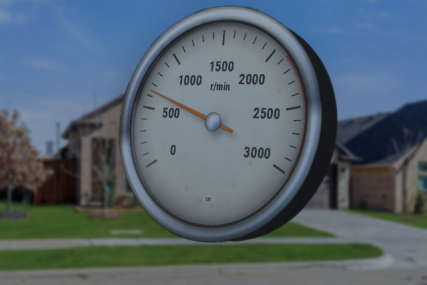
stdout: {"value": 650, "unit": "rpm"}
